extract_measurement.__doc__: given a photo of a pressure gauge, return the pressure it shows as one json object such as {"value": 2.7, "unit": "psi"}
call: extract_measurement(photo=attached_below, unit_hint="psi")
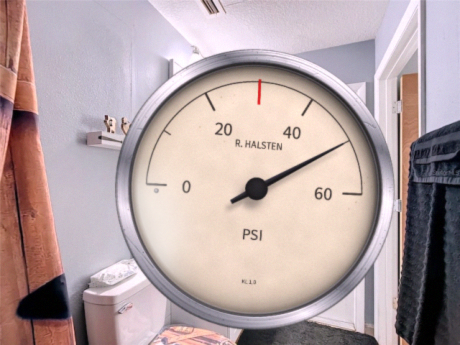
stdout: {"value": 50, "unit": "psi"}
